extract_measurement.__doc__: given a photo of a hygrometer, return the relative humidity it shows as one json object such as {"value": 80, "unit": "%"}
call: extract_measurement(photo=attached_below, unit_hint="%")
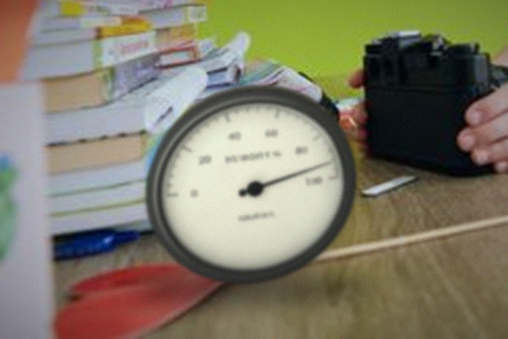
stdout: {"value": 92, "unit": "%"}
